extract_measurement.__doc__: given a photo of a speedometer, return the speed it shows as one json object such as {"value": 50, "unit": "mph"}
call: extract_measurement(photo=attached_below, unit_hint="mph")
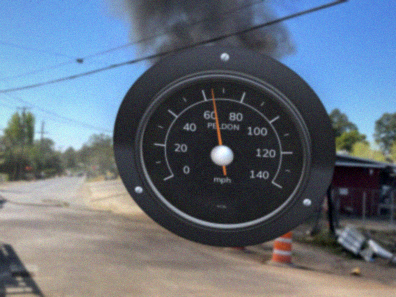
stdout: {"value": 65, "unit": "mph"}
